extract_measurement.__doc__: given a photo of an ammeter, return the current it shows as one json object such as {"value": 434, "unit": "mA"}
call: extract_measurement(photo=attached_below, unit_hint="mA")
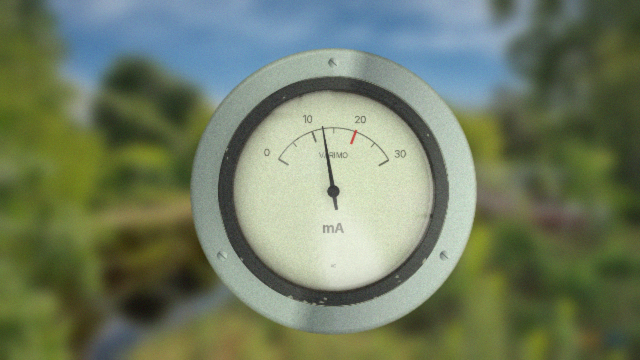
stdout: {"value": 12.5, "unit": "mA"}
